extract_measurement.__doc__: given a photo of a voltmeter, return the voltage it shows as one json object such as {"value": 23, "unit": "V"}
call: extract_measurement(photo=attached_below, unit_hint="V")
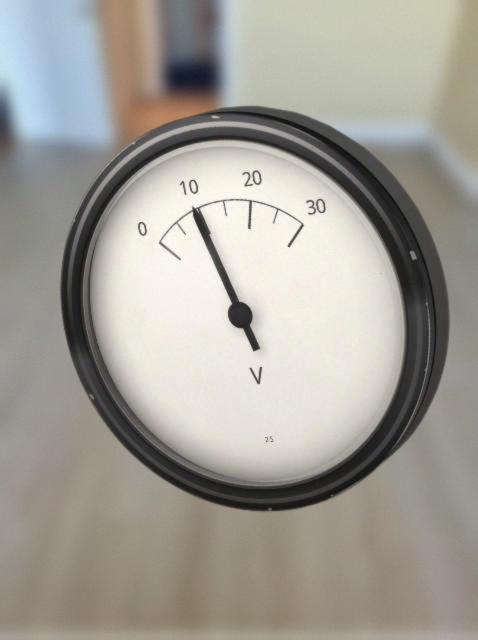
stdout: {"value": 10, "unit": "V"}
